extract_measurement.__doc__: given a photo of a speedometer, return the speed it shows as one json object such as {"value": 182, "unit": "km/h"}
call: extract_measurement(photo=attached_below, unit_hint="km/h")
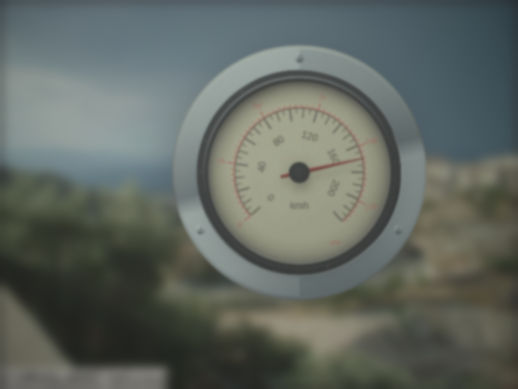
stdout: {"value": 170, "unit": "km/h"}
